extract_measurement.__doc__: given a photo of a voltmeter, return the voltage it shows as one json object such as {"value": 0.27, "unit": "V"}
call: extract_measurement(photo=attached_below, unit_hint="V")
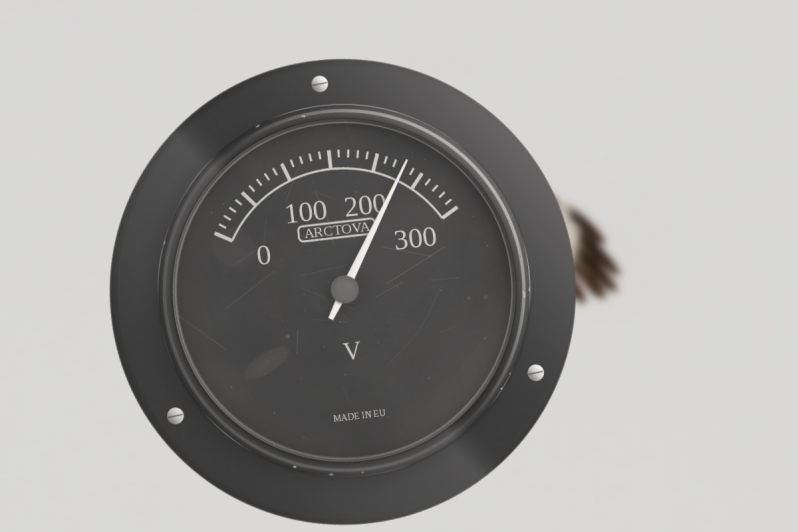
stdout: {"value": 230, "unit": "V"}
